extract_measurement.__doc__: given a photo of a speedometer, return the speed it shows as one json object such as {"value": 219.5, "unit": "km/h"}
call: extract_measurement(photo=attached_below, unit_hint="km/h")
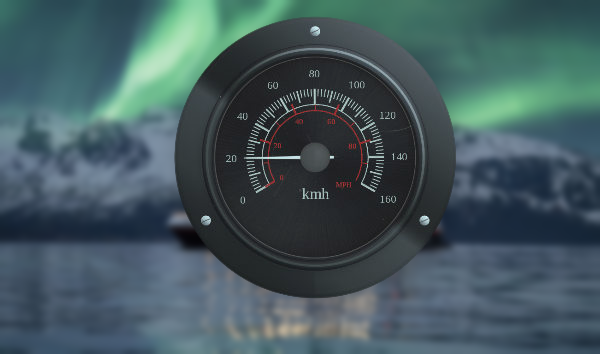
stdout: {"value": 20, "unit": "km/h"}
